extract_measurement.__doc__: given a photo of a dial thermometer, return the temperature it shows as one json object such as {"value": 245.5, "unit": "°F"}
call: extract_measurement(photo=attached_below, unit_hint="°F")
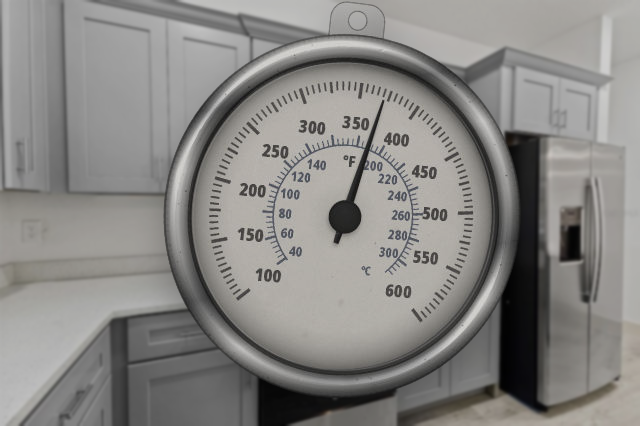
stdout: {"value": 370, "unit": "°F"}
